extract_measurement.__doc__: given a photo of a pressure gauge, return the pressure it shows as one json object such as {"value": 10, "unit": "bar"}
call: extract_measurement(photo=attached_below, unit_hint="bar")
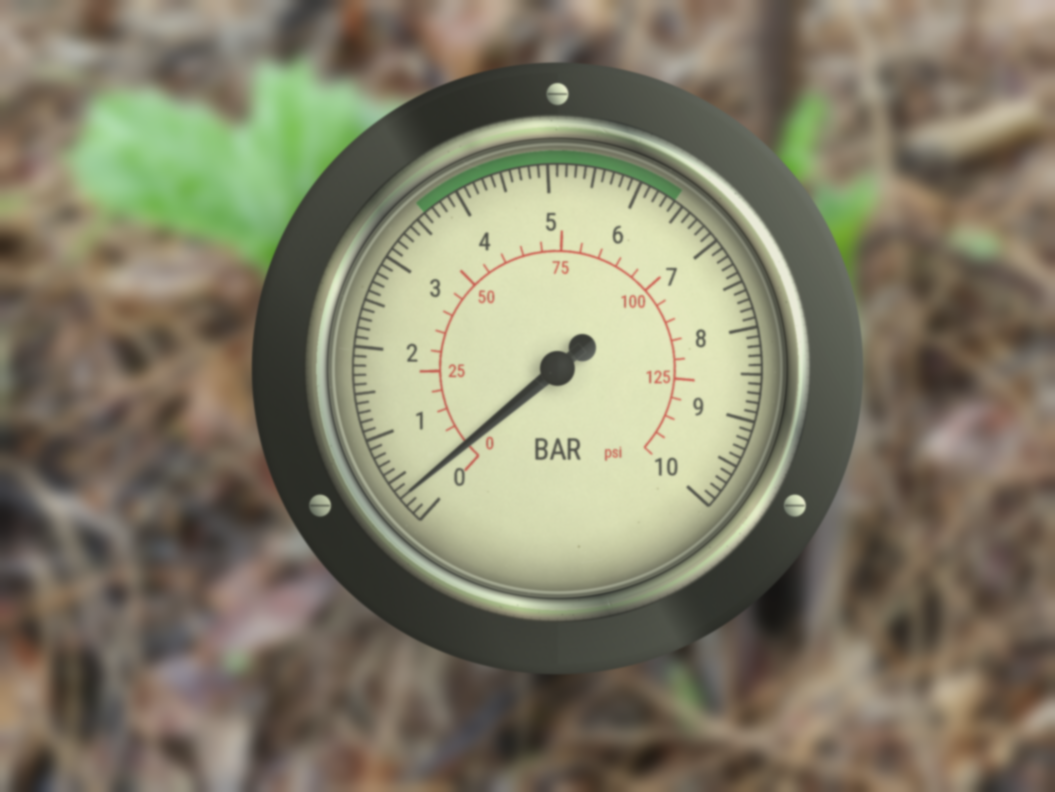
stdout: {"value": 0.3, "unit": "bar"}
